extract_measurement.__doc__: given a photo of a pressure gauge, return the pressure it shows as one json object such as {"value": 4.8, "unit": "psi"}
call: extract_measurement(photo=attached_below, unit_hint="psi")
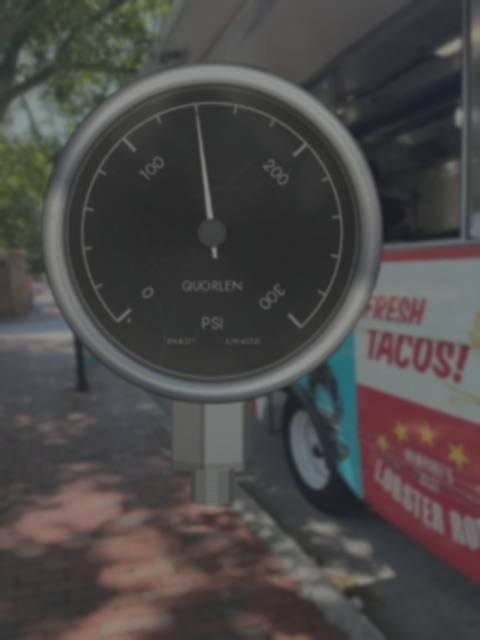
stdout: {"value": 140, "unit": "psi"}
